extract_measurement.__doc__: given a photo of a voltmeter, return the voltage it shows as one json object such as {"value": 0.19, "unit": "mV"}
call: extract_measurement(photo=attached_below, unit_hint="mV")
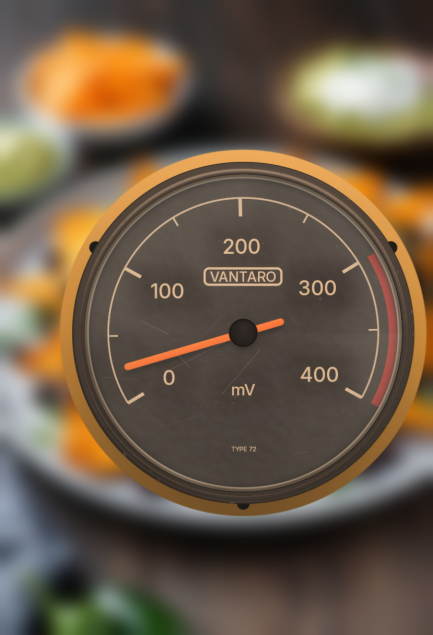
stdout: {"value": 25, "unit": "mV"}
